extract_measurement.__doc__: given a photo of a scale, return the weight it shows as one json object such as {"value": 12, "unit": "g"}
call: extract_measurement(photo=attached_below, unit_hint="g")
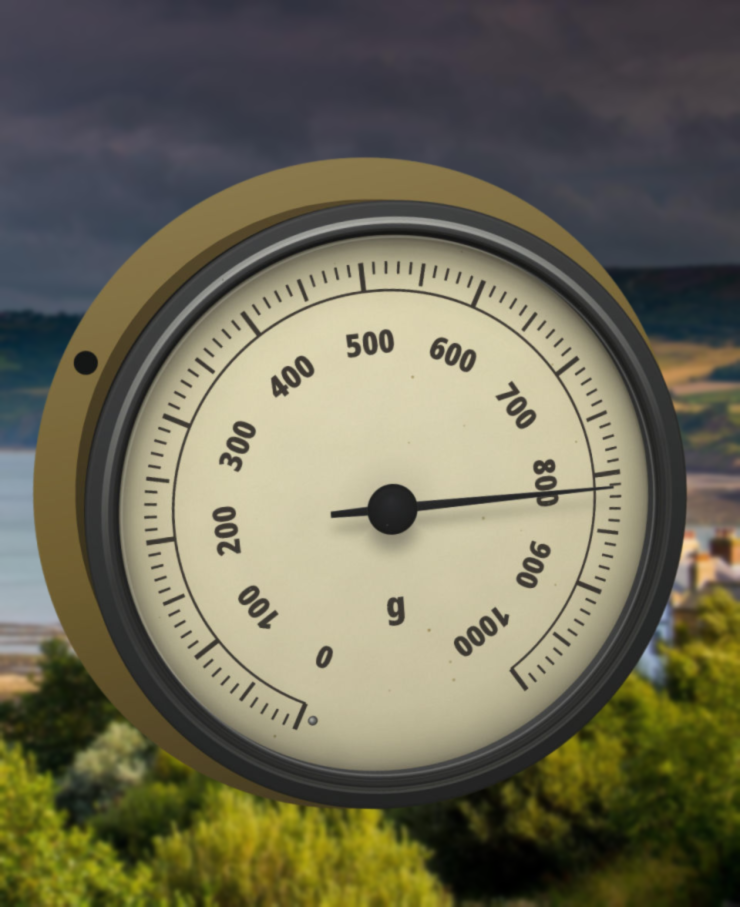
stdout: {"value": 810, "unit": "g"}
